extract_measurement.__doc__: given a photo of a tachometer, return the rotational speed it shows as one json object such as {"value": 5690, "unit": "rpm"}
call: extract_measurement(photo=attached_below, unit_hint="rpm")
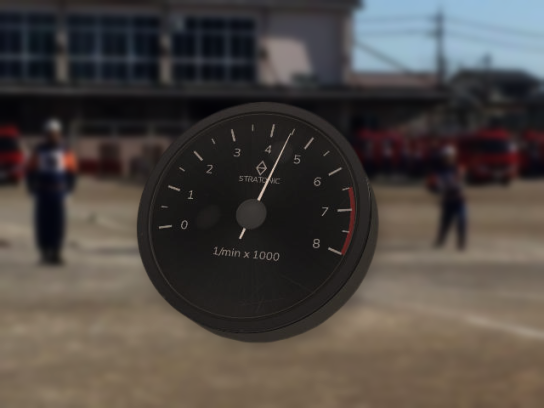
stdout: {"value": 4500, "unit": "rpm"}
